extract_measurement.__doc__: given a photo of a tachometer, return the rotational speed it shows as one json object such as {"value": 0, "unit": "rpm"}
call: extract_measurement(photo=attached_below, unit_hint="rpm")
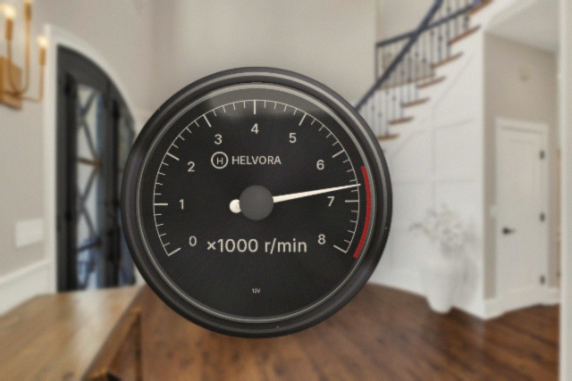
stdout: {"value": 6700, "unit": "rpm"}
